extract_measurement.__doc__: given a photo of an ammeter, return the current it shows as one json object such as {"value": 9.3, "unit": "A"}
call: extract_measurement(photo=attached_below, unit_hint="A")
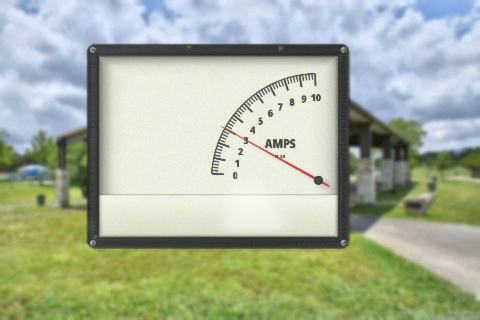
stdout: {"value": 3, "unit": "A"}
